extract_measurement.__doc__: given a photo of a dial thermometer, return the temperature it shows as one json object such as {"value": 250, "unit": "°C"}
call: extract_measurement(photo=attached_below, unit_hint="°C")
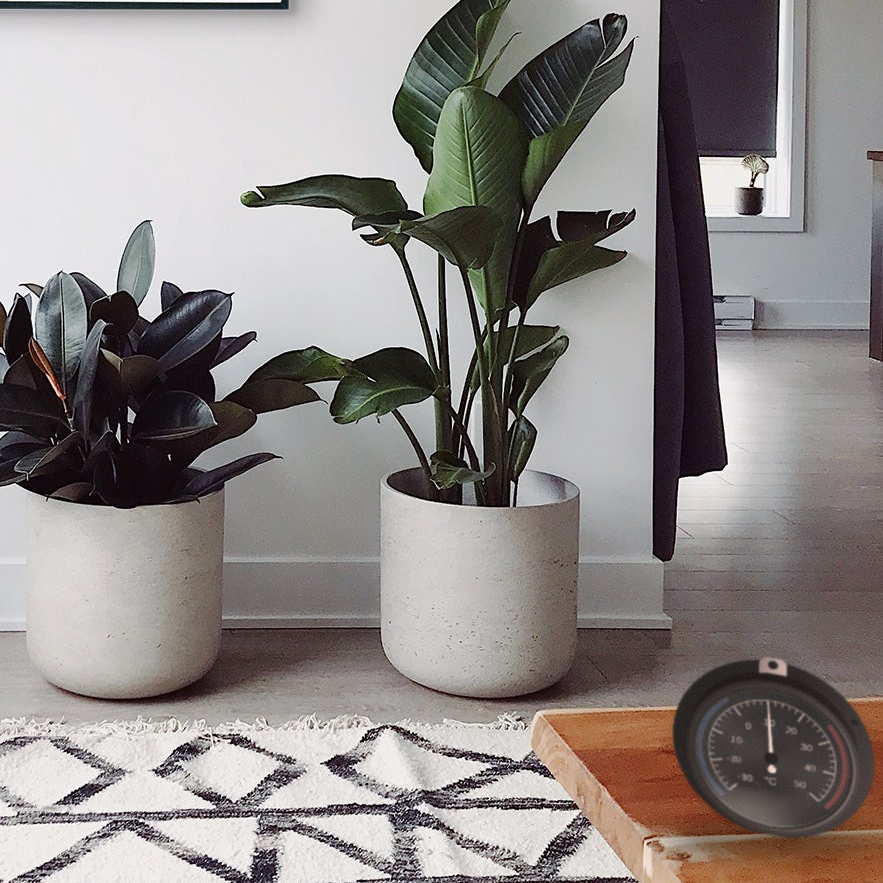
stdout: {"value": 10, "unit": "°C"}
